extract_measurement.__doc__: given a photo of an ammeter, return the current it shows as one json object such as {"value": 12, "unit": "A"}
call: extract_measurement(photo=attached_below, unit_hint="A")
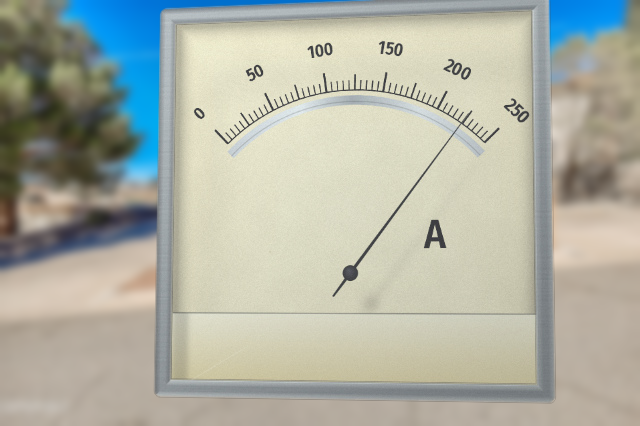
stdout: {"value": 225, "unit": "A"}
